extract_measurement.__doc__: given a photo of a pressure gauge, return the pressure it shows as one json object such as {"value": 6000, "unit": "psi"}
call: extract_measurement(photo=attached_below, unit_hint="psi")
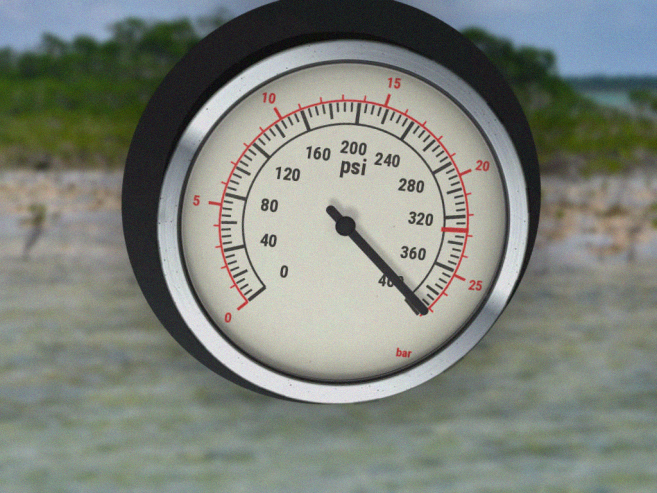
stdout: {"value": 395, "unit": "psi"}
